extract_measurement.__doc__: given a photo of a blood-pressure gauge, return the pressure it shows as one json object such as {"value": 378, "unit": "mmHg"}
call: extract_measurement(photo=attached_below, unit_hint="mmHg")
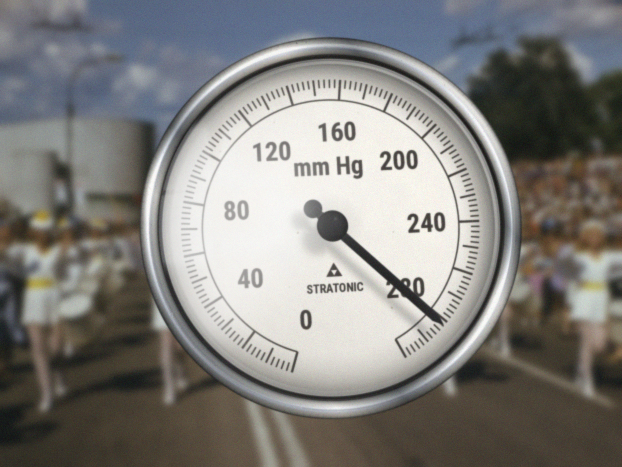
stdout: {"value": 282, "unit": "mmHg"}
